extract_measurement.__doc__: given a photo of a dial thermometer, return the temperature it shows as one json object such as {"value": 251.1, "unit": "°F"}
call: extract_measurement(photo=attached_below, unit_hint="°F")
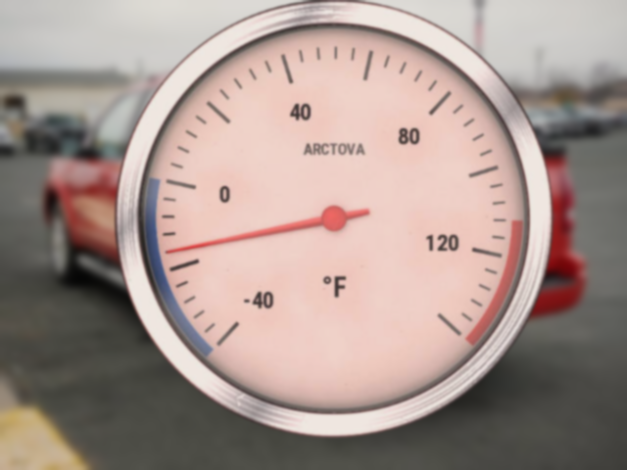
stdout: {"value": -16, "unit": "°F"}
